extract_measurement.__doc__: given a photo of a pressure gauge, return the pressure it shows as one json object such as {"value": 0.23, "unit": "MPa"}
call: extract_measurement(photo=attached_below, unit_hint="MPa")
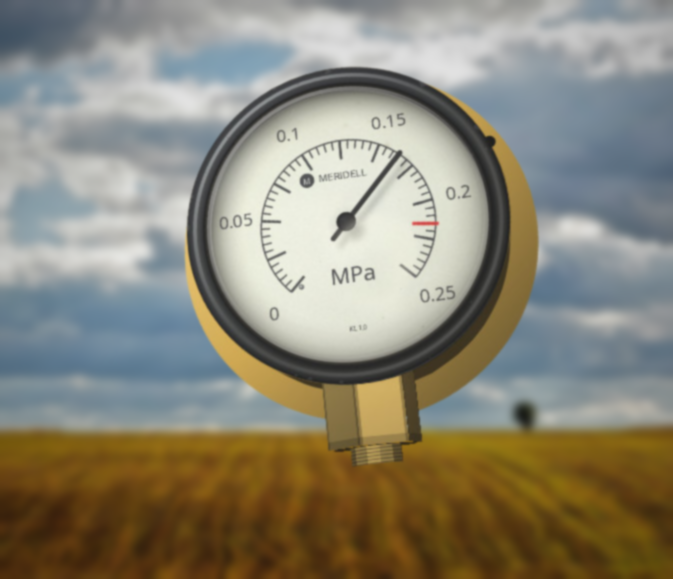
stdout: {"value": 0.165, "unit": "MPa"}
